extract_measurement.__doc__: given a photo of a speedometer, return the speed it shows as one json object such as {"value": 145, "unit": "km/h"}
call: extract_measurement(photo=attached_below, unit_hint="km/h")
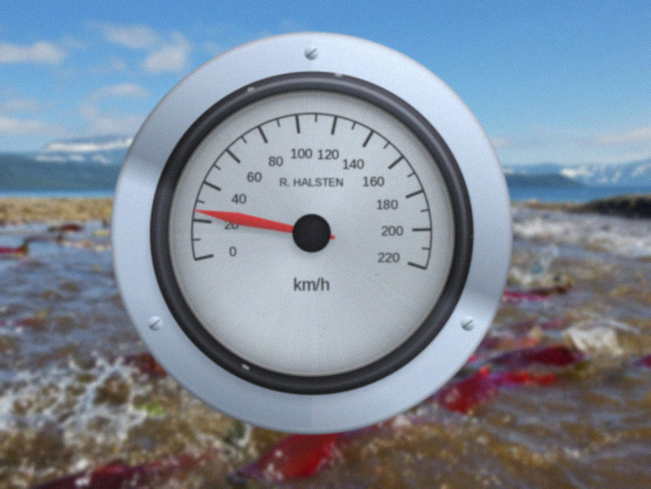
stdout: {"value": 25, "unit": "km/h"}
